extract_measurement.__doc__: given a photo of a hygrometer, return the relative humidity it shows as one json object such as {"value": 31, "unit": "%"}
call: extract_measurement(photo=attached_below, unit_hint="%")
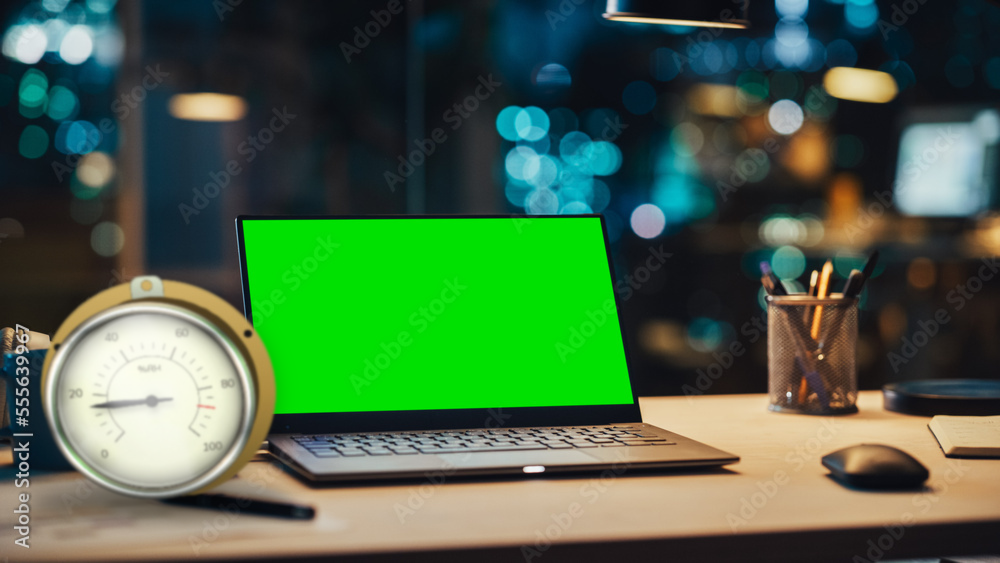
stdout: {"value": 16, "unit": "%"}
